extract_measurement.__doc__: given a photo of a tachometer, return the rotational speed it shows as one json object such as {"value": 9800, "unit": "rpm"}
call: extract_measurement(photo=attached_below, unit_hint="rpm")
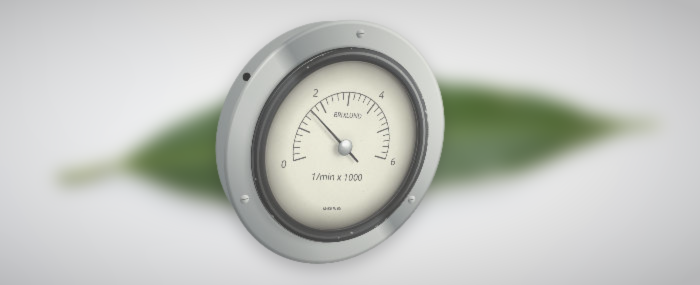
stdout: {"value": 1600, "unit": "rpm"}
